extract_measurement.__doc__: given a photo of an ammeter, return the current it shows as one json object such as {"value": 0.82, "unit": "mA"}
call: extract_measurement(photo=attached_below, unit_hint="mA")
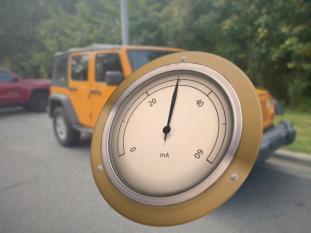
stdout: {"value": 30, "unit": "mA"}
